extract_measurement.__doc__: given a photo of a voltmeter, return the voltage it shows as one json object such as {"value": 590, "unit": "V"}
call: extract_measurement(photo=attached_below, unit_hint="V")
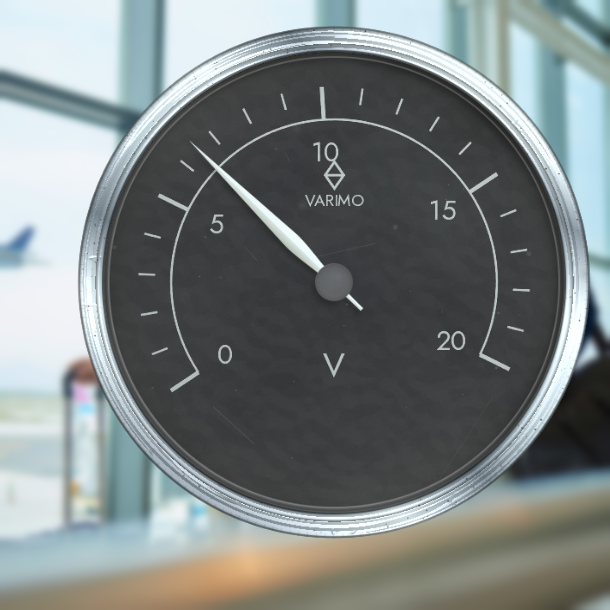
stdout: {"value": 6.5, "unit": "V"}
